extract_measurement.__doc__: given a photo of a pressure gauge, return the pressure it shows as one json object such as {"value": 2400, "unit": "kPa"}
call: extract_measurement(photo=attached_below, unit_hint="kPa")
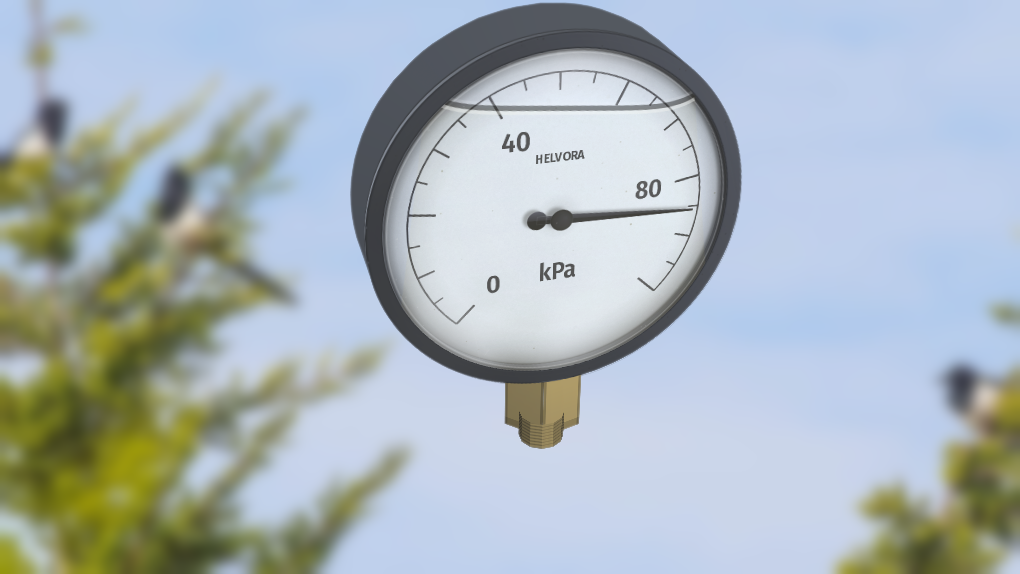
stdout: {"value": 85, "unit": "kPa"}
